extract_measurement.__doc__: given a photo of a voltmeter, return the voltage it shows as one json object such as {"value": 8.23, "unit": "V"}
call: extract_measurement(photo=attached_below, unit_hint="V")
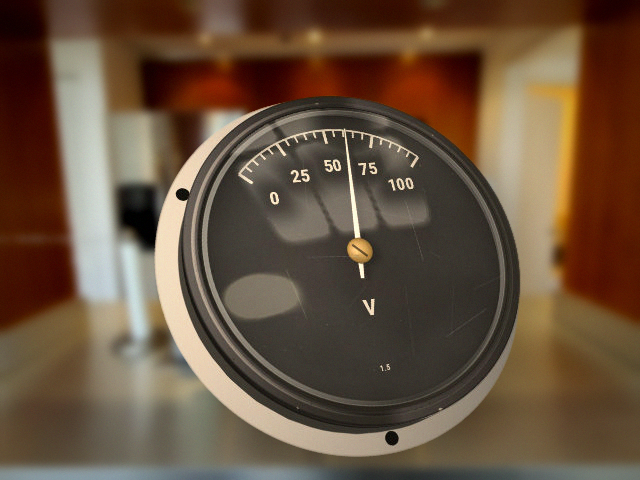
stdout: {"value": 60, "unit": "V"}
